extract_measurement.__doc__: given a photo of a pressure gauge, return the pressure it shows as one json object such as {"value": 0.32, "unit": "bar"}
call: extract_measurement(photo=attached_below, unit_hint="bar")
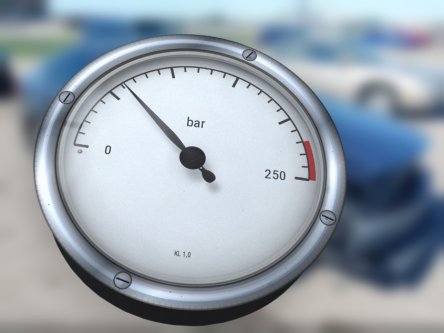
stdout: {"value": 60, "unit": "bar"}
